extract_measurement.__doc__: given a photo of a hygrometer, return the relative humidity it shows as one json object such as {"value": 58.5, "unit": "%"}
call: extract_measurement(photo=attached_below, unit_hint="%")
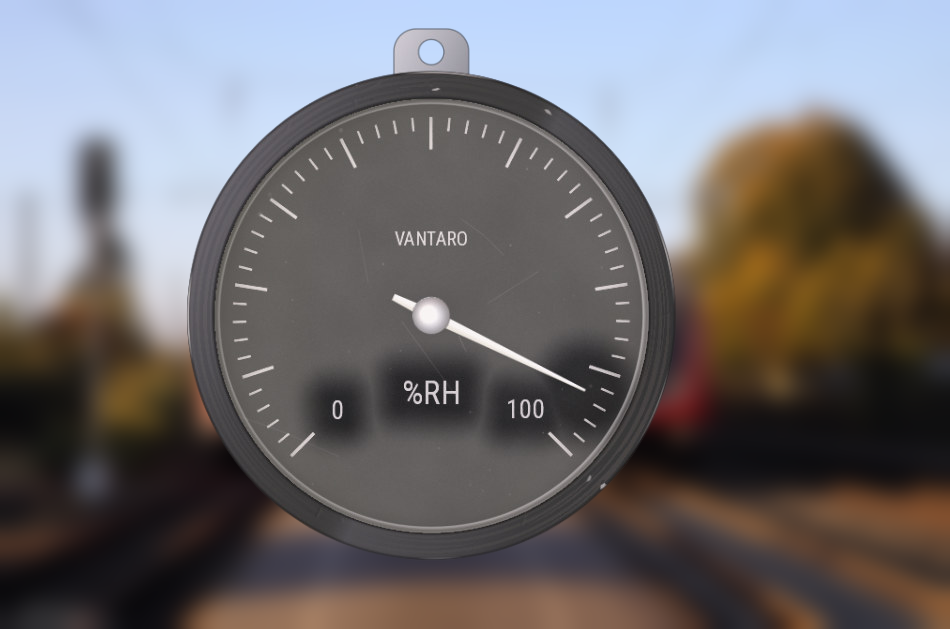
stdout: {"value": 93, "unit": "%"}
